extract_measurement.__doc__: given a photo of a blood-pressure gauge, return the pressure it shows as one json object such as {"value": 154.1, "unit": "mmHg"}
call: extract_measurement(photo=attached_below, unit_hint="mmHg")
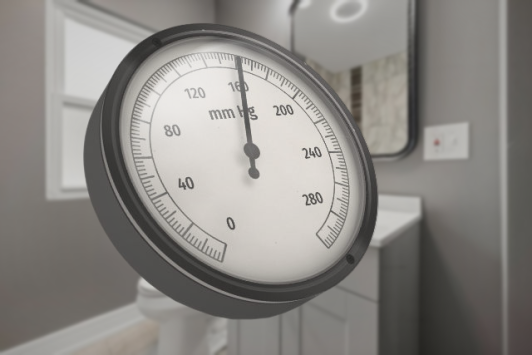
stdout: {"value": 160, "unit": "mmHg"}
